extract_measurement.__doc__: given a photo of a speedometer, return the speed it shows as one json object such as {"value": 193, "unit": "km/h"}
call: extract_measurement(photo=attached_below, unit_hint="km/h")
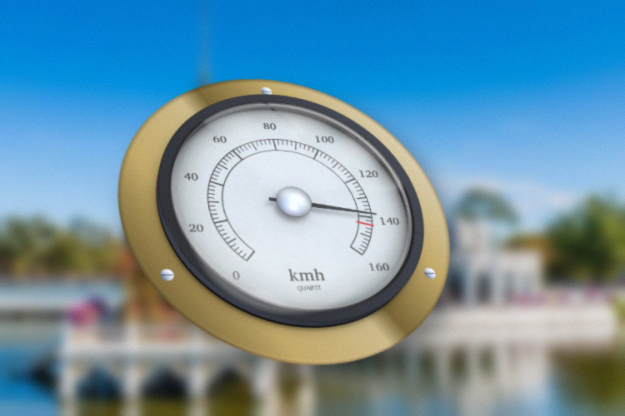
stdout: {"value": 140, "unit": "km/h"}
